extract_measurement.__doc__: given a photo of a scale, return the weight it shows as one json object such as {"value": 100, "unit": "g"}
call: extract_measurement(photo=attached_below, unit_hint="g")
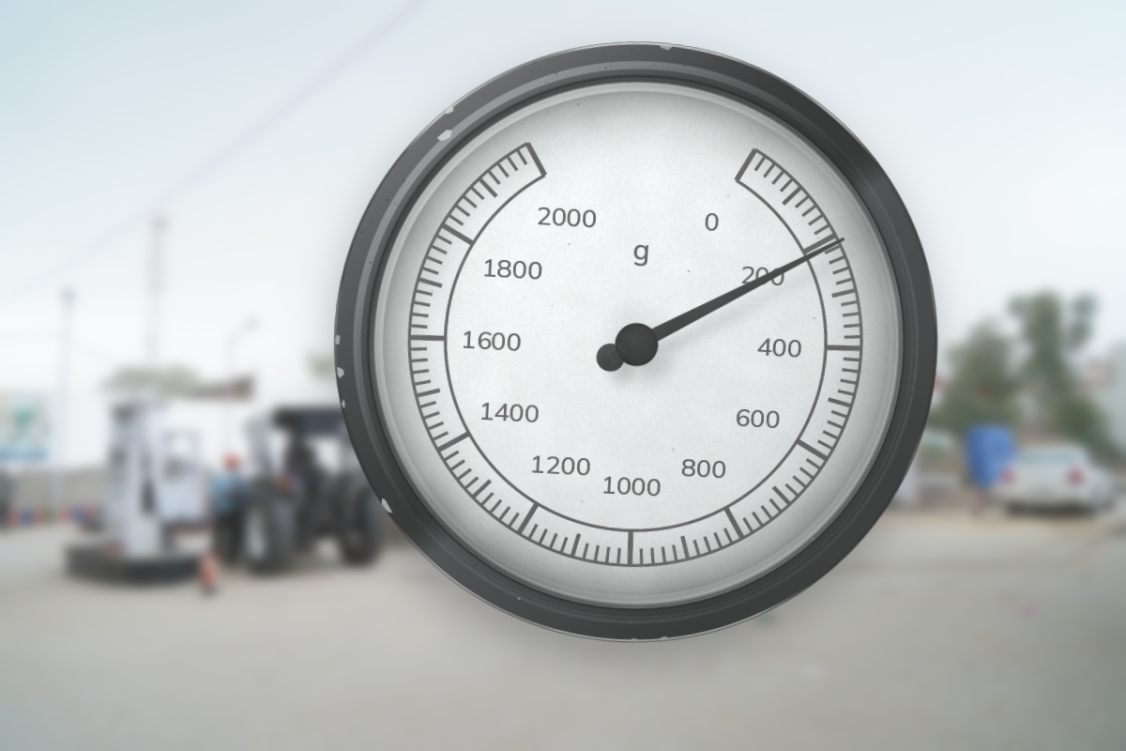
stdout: {"value": 210, "unit": "g"}
